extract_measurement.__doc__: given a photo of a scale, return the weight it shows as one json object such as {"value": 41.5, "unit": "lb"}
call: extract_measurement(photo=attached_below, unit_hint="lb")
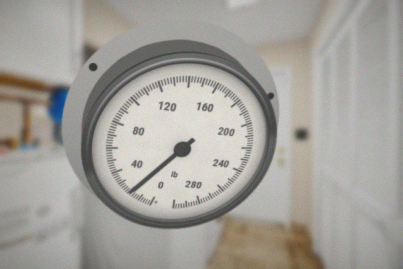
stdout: {"value": 20, "unit": "lb"}
